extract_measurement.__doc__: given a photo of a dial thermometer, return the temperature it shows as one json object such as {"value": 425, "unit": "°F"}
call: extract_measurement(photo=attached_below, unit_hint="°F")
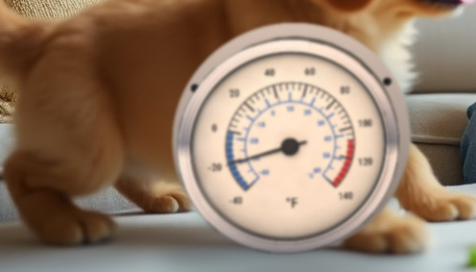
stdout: {"value": -20, "unit": "°F"}
